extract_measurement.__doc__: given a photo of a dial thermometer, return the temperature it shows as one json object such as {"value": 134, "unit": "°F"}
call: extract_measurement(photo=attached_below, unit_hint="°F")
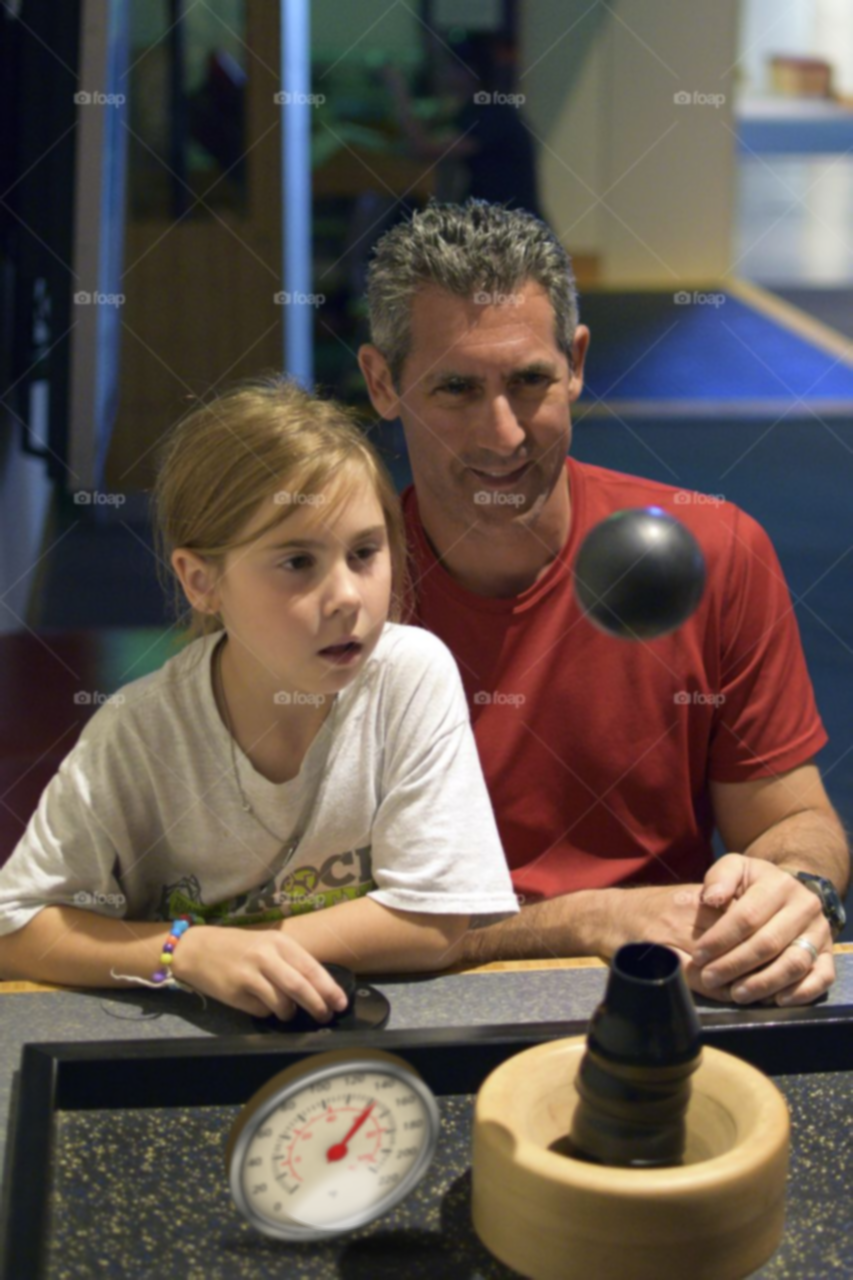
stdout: {"value": 140, "unit": "°F"}
